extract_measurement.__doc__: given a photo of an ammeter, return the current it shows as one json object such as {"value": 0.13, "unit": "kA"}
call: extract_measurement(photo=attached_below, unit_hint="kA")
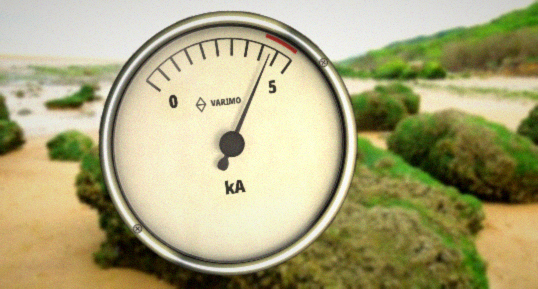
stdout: {"value": 4.25, "unit": "kA"}
